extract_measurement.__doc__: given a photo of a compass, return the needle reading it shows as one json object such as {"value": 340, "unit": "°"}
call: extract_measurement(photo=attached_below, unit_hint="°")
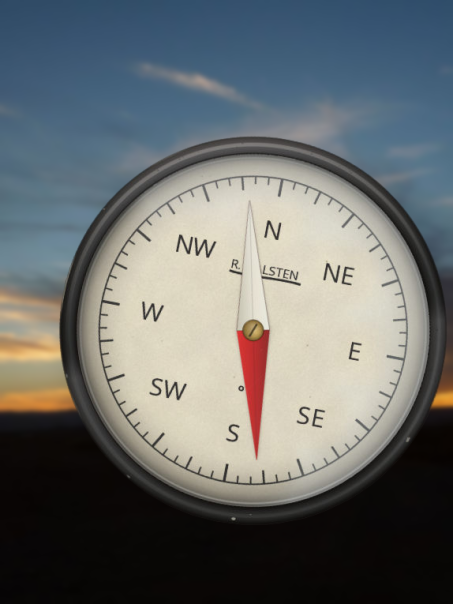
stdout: {"value": 167.5, "unit": "°"}
